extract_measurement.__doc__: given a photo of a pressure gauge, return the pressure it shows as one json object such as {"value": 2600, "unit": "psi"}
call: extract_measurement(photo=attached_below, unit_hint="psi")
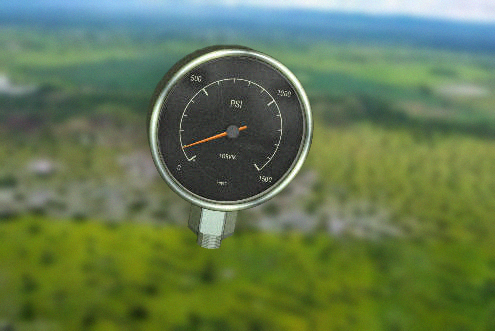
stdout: {"value": 100, "unit": "psi"}
